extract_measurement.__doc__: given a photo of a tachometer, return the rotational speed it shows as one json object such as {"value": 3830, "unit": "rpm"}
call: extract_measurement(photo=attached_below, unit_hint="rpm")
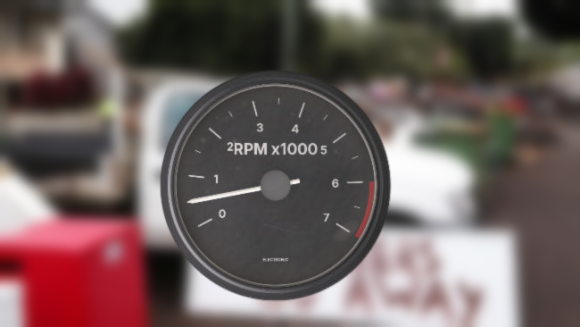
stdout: {"value": 500, "unit": "rpm"}
